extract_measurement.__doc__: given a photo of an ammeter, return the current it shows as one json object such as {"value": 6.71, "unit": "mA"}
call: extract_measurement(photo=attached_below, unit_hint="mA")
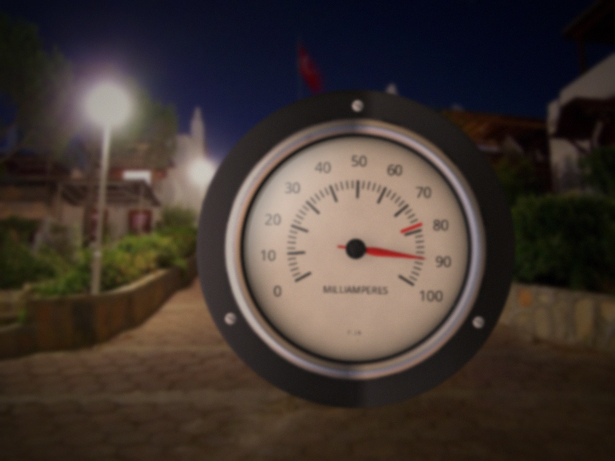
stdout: {"value": 90, "unit": "mA"}
